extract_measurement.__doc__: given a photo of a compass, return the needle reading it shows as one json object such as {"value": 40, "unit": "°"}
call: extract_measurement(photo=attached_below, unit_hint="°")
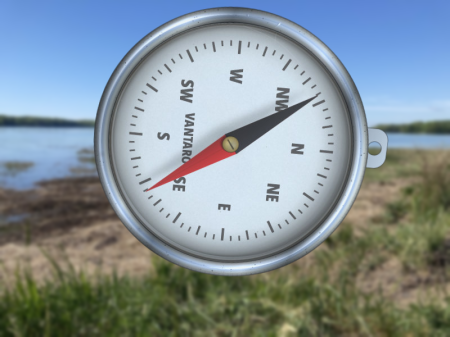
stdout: {"value": 145, "unit": "°"}
